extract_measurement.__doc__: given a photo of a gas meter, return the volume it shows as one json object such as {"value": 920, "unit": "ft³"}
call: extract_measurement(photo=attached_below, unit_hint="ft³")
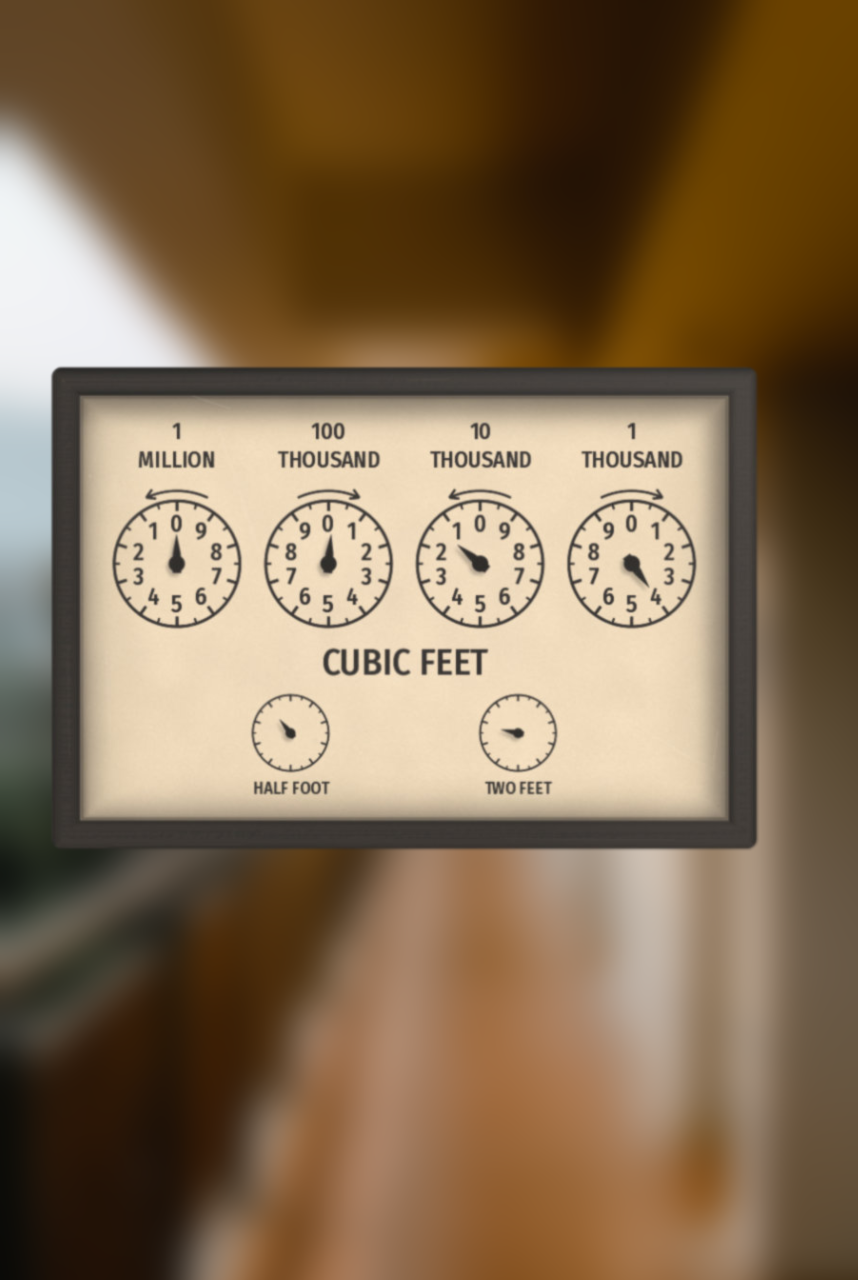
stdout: {"value": 1400, "unit": "ft³"}
